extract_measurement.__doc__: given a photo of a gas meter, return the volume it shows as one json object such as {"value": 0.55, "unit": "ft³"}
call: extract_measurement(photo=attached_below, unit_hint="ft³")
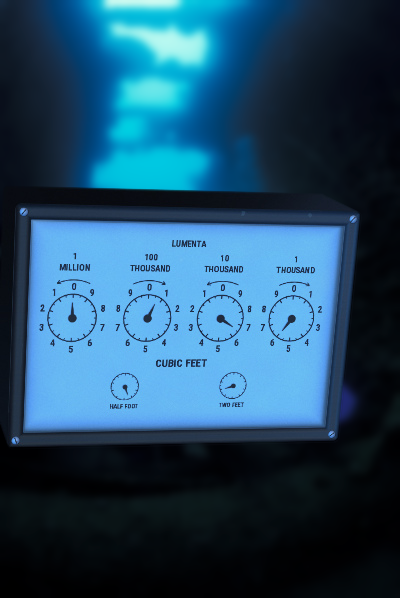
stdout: {"value": 6600, "unit": "ft³"}
